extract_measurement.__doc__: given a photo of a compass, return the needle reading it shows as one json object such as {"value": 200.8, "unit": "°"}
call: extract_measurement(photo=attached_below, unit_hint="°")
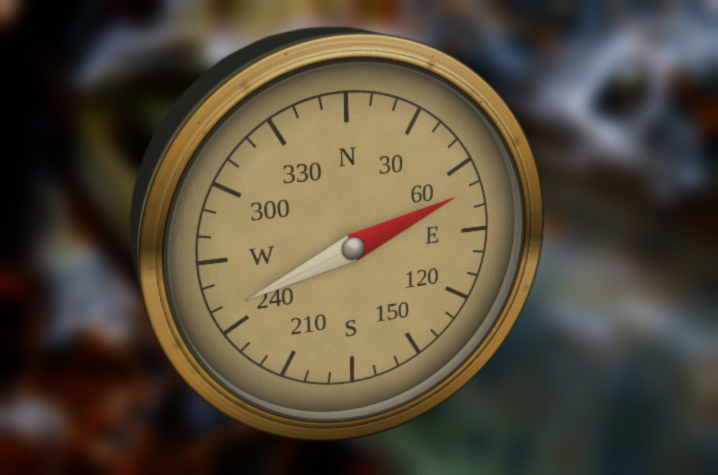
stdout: {"value": 70, "unit": "°"}
